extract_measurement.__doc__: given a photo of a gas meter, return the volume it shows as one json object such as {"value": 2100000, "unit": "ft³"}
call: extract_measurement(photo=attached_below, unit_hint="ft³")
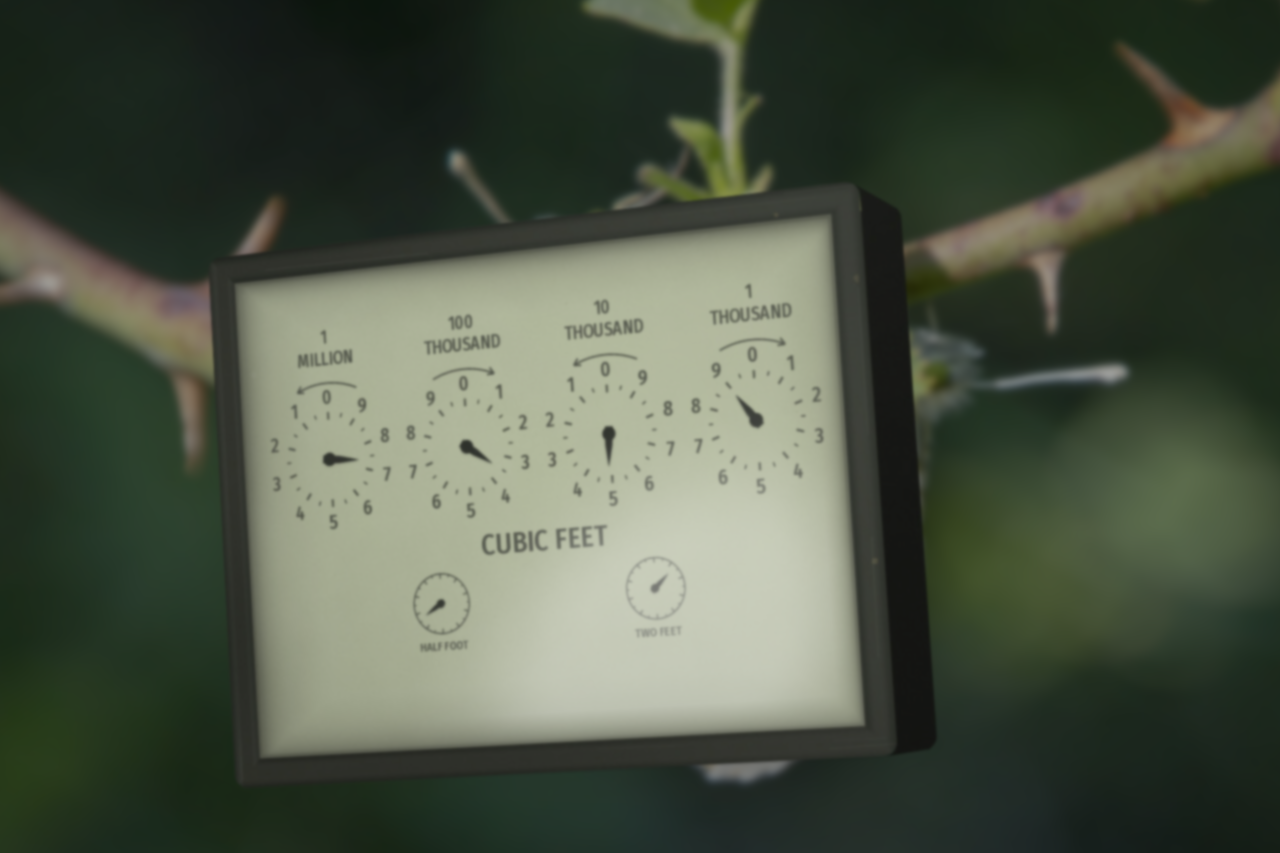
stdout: {"value": 734900, "unit": "ft³"}
